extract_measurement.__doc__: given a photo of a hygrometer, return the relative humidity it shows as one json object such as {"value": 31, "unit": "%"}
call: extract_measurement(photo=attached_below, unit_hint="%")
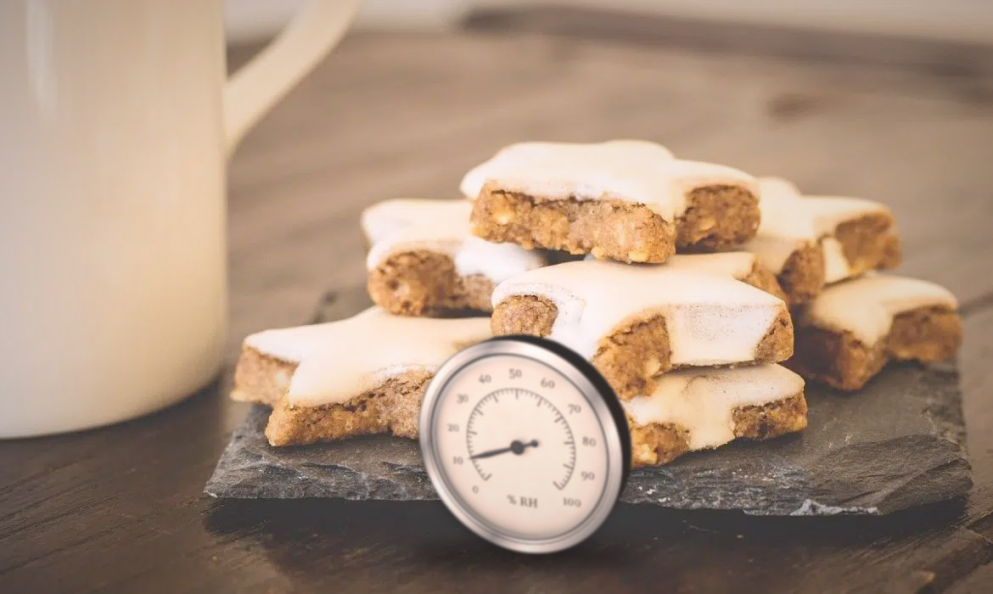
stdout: {"value": 10, "unit": "%"}
